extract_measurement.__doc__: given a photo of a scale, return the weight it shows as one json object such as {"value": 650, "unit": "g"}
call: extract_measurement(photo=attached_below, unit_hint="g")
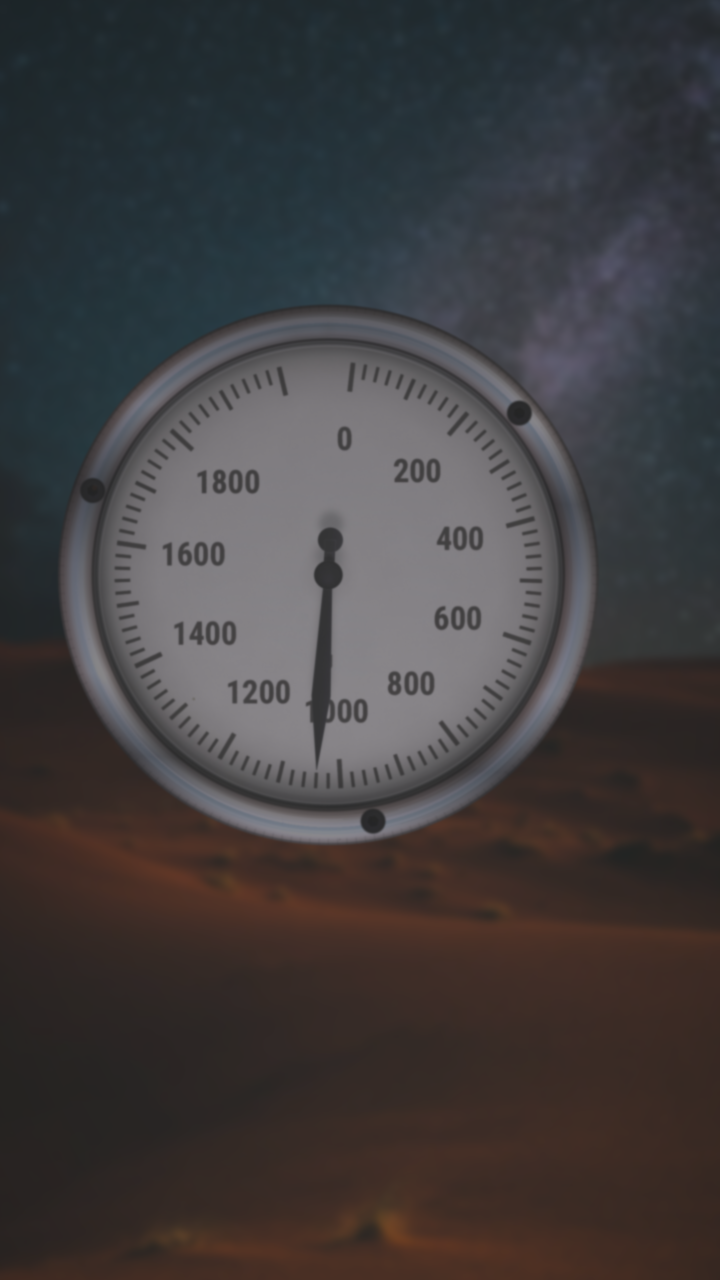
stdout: {"value": 1040, "unit": "g"}
